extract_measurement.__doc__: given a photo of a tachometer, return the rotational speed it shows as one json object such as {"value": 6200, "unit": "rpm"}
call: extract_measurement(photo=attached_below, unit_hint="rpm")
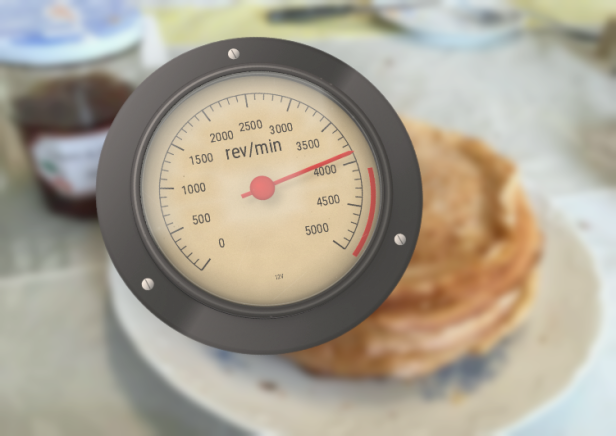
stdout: {"value": 3900, "unit": "rpm"}
